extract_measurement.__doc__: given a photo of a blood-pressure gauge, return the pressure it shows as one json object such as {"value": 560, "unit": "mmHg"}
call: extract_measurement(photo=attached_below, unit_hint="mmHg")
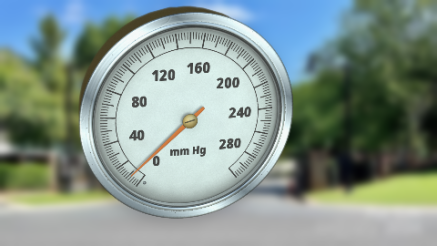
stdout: {"value": 10, "unit": "mmHg"}
